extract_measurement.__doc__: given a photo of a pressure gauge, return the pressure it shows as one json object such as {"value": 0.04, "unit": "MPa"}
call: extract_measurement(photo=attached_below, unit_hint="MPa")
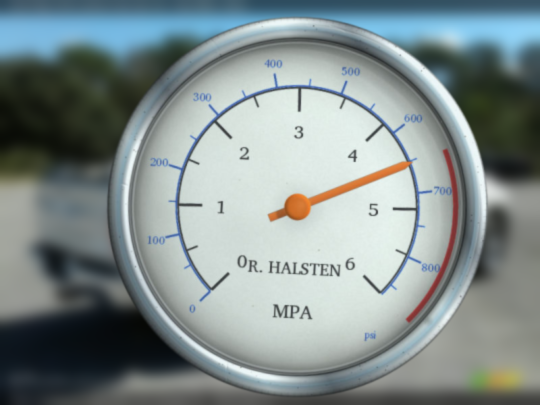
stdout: {"value": 4.5, "unit": "MPa"}
